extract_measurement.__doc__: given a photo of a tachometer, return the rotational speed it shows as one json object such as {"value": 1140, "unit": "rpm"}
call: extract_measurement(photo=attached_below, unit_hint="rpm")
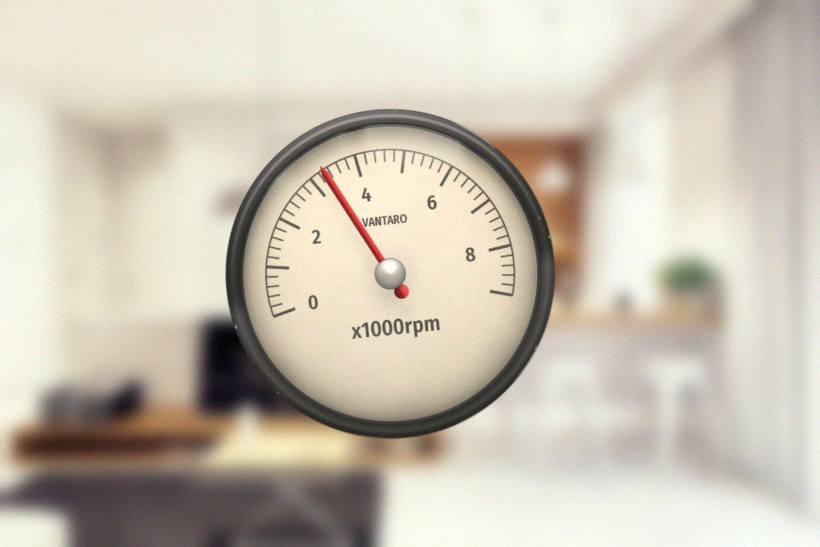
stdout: {"value": 3300, "unit": "rpm"}
